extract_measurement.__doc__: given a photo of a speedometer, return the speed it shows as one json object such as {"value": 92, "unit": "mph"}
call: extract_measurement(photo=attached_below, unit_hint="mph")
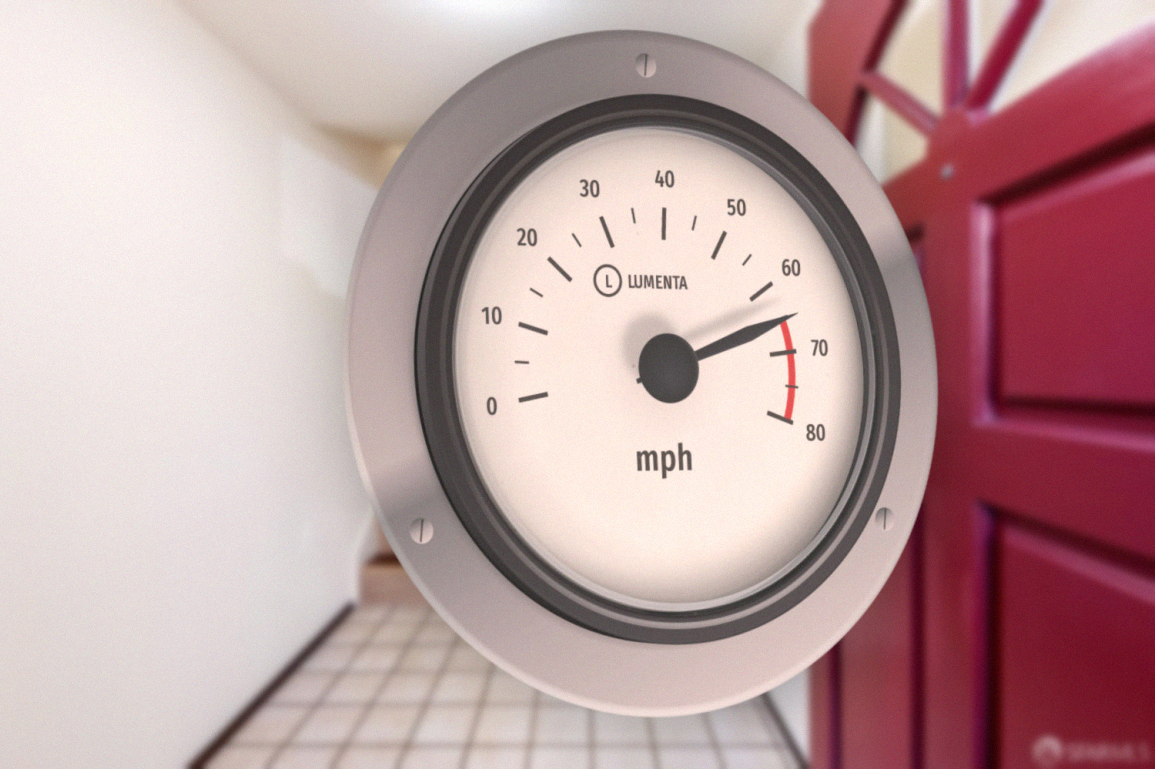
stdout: {"value": 65, "unit": "mph"}
